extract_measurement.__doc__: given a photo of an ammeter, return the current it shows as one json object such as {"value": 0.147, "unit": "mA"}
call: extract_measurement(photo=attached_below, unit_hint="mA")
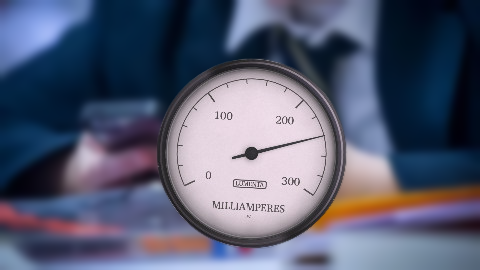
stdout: {"value": 240, "unit": "mA"}
